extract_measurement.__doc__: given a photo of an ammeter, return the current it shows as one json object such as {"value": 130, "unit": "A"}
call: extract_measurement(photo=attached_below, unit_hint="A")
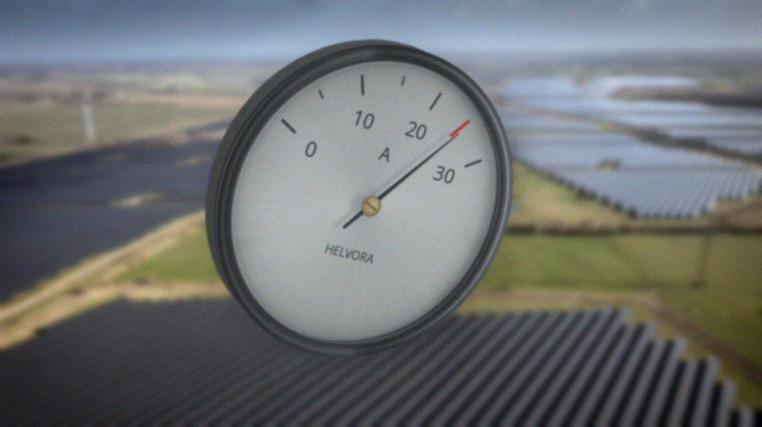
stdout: {"value": 25, "unit": "A"}
